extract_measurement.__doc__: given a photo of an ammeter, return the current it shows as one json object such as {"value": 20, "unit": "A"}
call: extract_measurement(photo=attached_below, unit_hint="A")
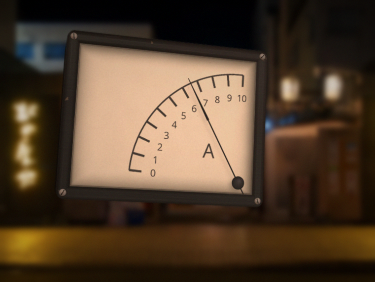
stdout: {"value": 6.5, "unit": "A"}
